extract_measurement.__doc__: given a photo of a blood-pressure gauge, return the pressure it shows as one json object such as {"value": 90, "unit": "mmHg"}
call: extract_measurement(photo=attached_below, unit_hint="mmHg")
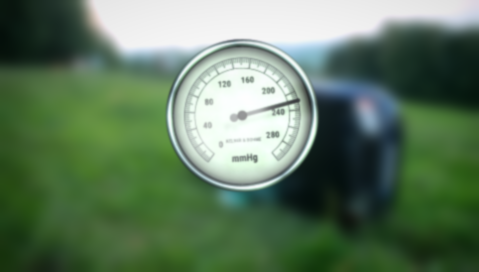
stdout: {"value": 230, "unit": "mmHg"}
